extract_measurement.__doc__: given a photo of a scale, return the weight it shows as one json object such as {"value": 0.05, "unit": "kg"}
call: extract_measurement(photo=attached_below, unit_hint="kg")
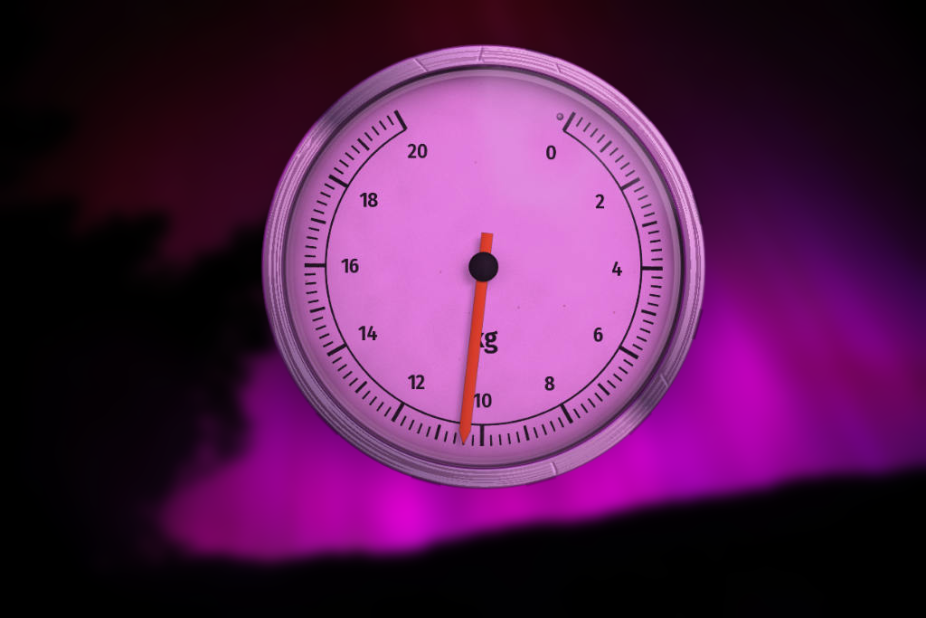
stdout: {"value": 10.4, "unit": "kg"}
